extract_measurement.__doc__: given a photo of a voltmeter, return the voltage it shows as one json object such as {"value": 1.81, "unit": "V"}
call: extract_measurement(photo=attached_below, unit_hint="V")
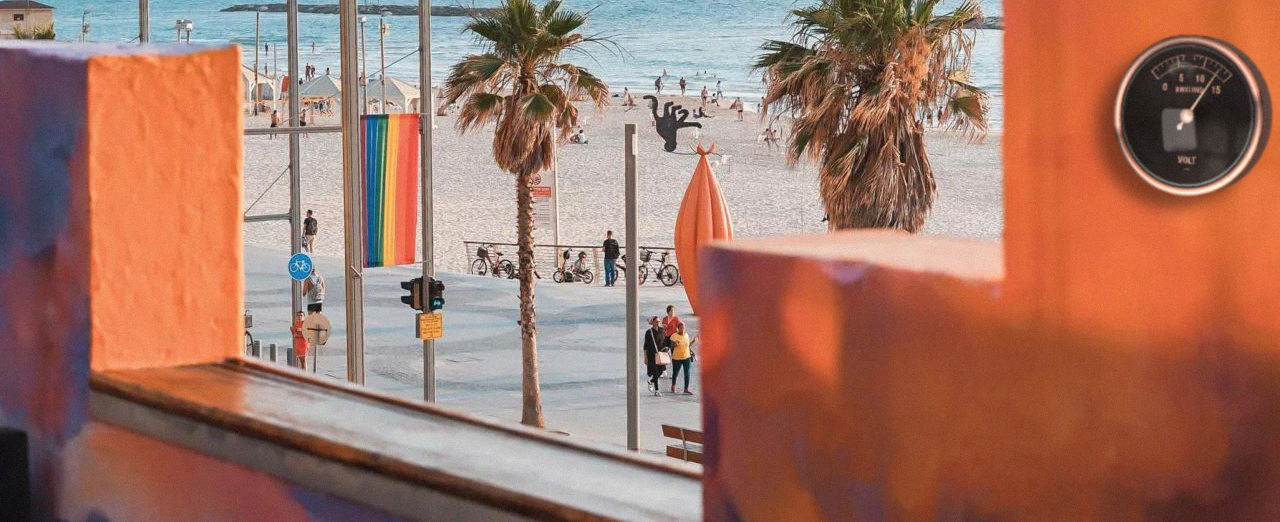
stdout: {"value": 13, "unit": "V"}
